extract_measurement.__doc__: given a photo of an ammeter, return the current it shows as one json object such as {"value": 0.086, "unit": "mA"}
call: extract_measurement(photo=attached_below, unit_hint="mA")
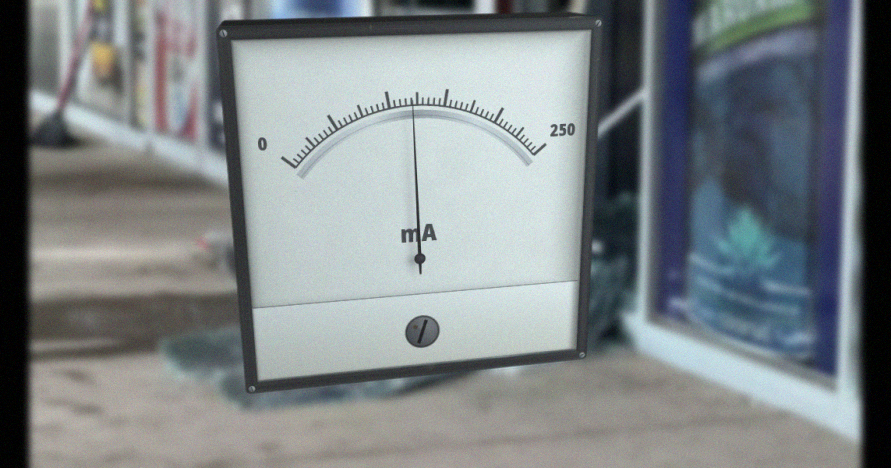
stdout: {"value": 120, "unit": "mA"}
